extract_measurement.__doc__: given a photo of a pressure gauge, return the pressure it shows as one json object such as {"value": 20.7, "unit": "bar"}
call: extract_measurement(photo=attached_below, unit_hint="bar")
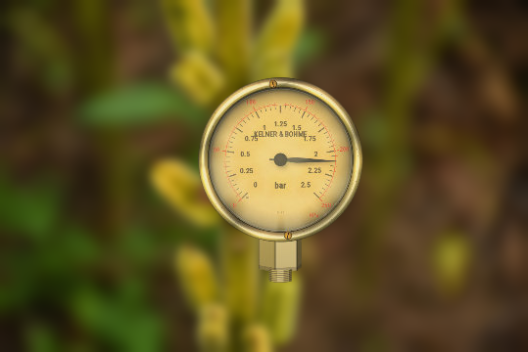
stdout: {"value": 2.1, "unit": "bar"}
